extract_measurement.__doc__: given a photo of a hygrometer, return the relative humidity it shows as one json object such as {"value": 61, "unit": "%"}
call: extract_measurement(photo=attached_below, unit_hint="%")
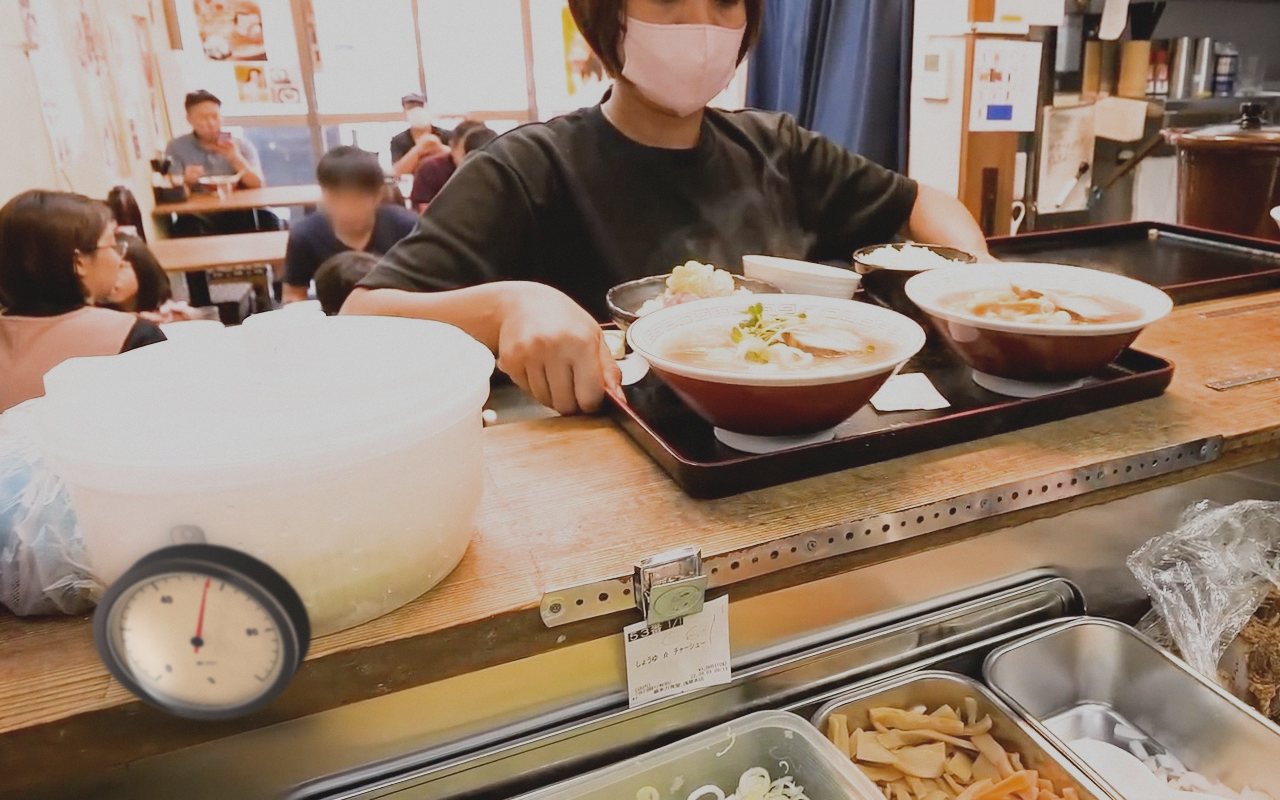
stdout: {"value": 56, "unit": "%"}
